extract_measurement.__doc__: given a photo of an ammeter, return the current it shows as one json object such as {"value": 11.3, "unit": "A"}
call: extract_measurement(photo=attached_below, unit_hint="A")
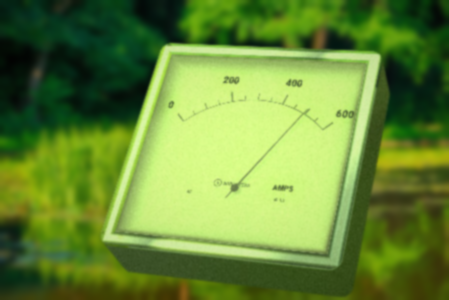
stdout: {"value": 500, "unit": "A"}
